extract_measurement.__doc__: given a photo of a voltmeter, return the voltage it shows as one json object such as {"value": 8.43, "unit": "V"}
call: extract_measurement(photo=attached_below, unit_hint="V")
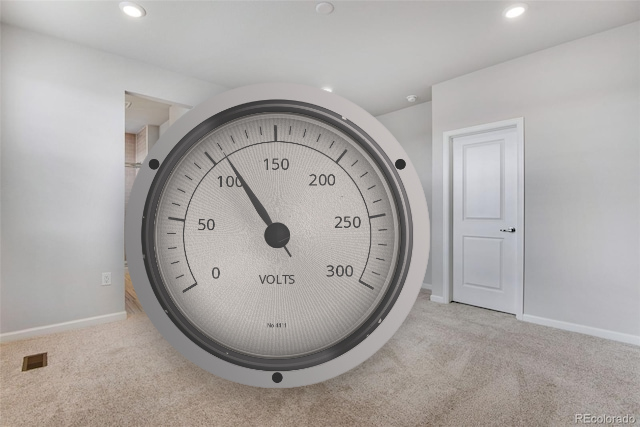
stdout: {"value": 110, "unit": "V"}
